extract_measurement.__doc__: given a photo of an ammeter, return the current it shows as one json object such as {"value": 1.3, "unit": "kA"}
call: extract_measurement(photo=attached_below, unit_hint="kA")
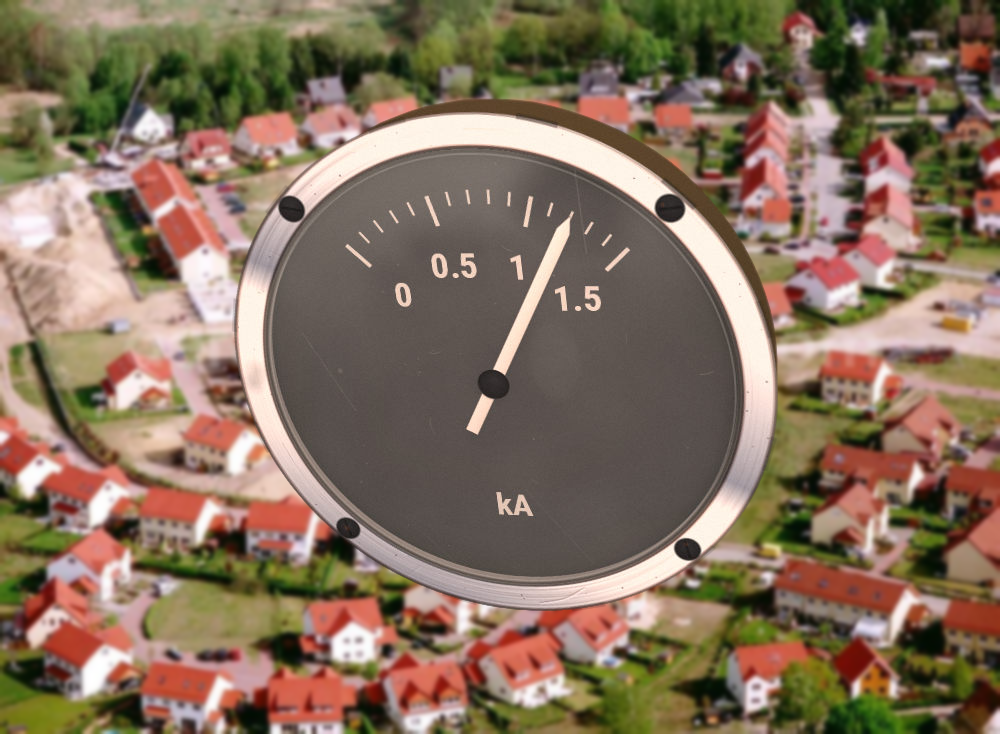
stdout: {"value": 1.2, "unit": "kA"}
